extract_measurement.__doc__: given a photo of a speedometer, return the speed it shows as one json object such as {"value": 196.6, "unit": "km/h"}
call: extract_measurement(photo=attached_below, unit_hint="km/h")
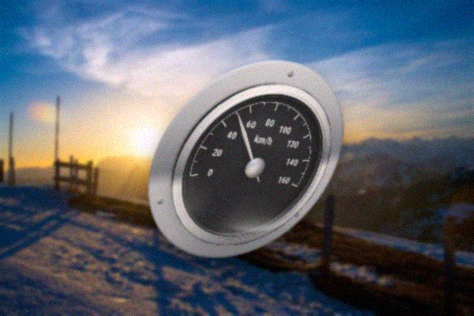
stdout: {"value": 50, "unit": "km/h"}
